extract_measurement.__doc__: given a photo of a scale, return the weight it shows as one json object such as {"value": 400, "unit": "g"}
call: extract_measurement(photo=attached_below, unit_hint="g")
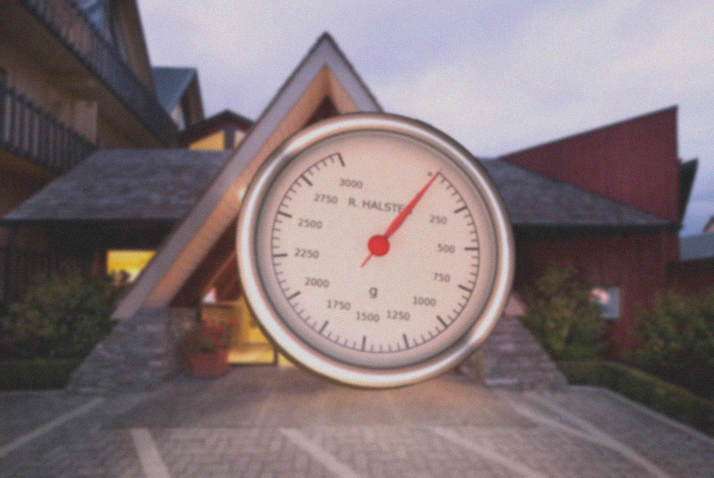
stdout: {"value": 0, "unit": "g"}
